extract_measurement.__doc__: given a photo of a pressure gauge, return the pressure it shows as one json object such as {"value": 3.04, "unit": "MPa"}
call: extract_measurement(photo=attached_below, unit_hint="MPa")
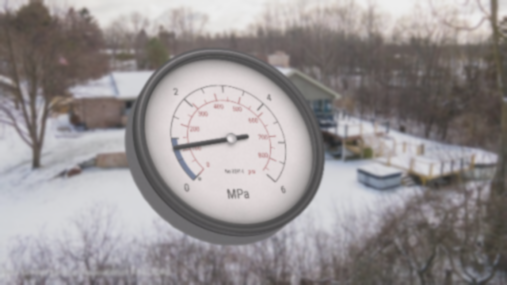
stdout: {"value": 0.75, "unit": "MPa"}
